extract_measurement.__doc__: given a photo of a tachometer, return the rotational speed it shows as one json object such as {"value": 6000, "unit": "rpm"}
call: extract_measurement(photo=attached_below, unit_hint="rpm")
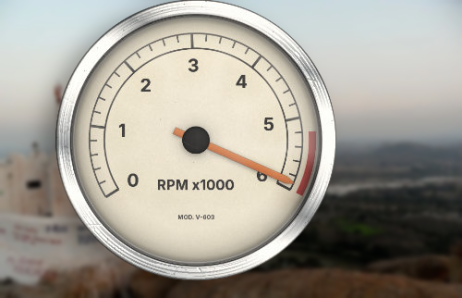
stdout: {"value": 5900, "unit": "rpm"}
